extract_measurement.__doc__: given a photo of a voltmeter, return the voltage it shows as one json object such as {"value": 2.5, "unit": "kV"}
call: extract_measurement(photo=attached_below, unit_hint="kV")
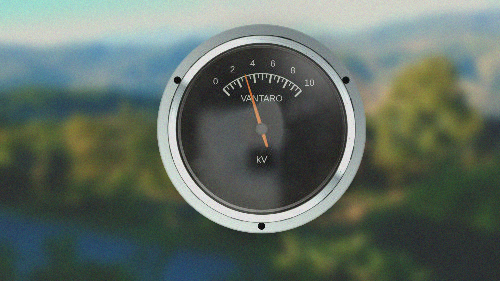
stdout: {"value": 3, "unit": "kV"}
